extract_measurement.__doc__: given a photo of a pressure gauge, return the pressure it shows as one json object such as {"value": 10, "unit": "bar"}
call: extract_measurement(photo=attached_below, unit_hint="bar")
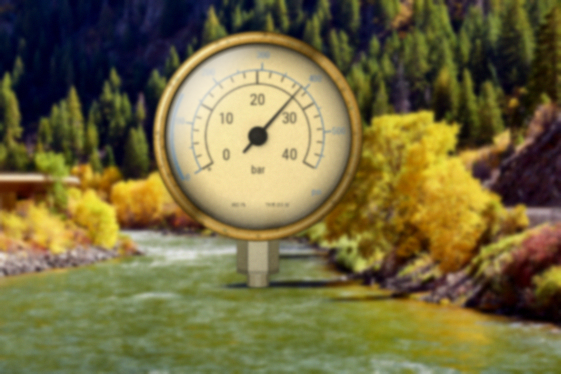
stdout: {"value": 27, "unit": "bar"}
